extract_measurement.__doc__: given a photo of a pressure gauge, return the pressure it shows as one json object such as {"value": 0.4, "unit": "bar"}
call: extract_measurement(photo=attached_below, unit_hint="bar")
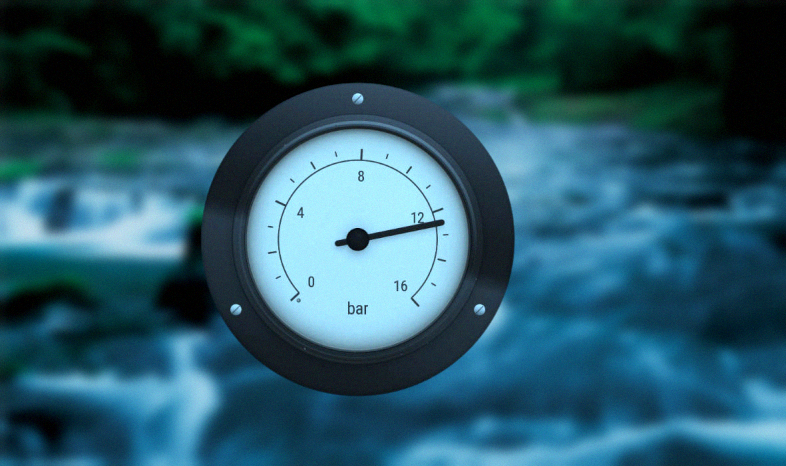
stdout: {"value": 12.5, "unit": "bar"}
